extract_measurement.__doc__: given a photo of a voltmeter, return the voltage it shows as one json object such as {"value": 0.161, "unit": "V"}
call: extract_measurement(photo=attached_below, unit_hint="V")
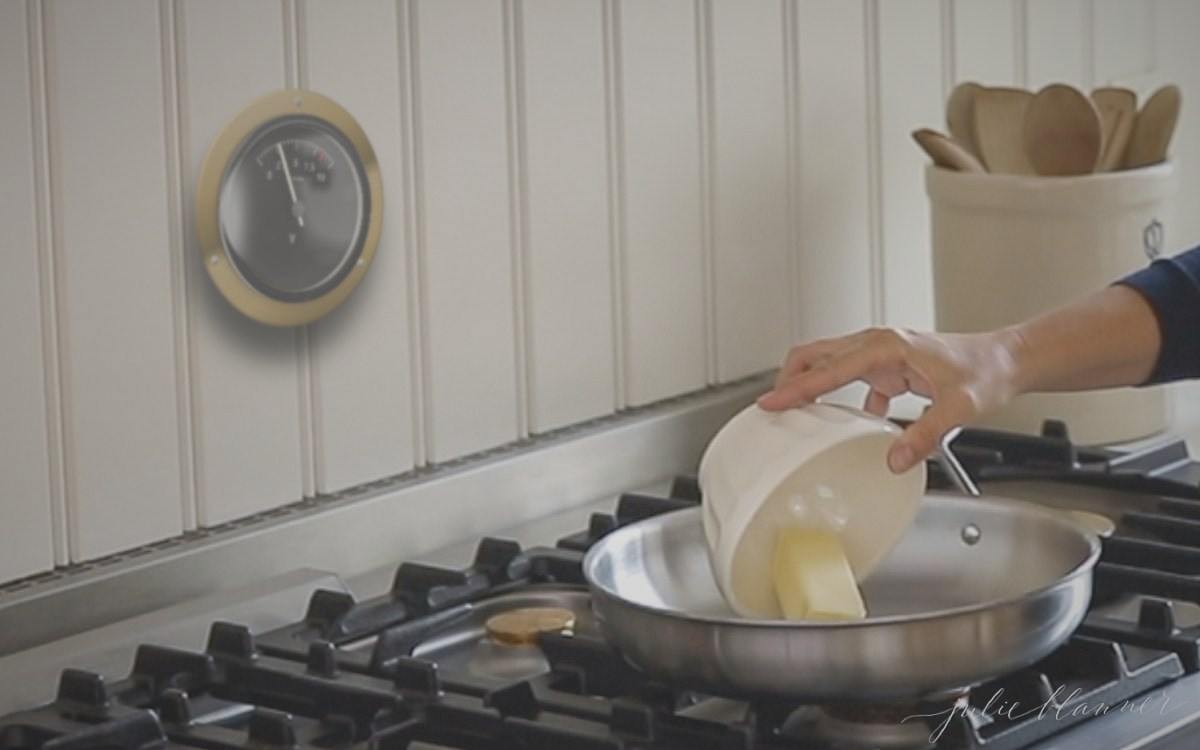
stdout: {"value": 2.5, "unit": "V"}
